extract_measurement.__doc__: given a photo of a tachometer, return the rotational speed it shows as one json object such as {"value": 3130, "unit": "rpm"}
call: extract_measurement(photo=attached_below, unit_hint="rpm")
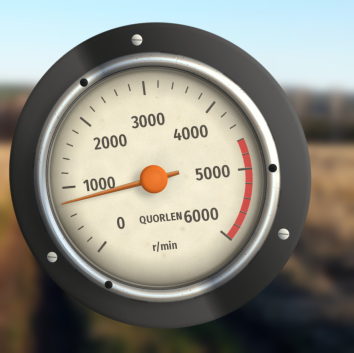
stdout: {"value": 800, "unit": "rpm"}
